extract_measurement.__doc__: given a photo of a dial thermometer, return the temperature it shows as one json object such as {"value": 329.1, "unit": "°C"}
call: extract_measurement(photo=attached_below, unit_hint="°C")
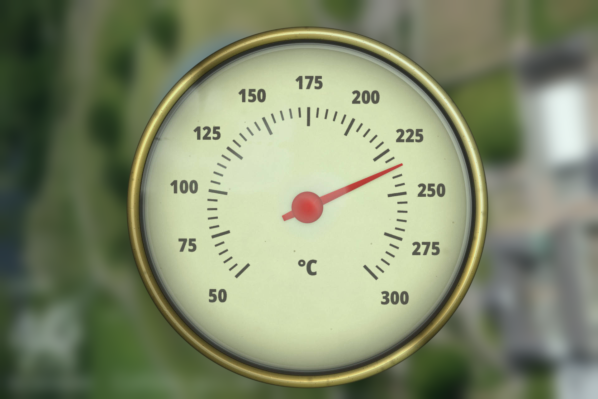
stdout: {"value": 235, "unit": "°C"}
